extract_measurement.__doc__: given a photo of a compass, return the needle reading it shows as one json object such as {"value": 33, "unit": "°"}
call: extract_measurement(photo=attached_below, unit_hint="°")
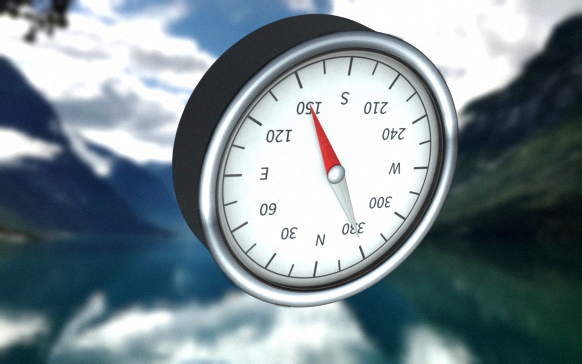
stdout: {"value": 150, "unit": "°"}
